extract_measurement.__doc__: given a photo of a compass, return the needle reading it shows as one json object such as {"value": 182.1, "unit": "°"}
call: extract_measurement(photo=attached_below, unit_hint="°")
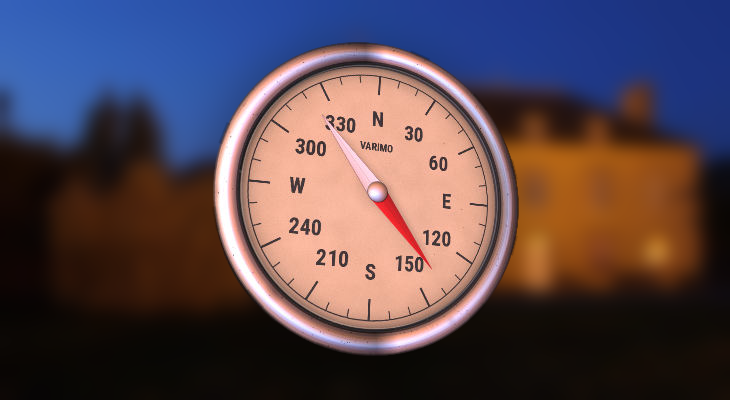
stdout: {"value": 140, "unit": "°"}
